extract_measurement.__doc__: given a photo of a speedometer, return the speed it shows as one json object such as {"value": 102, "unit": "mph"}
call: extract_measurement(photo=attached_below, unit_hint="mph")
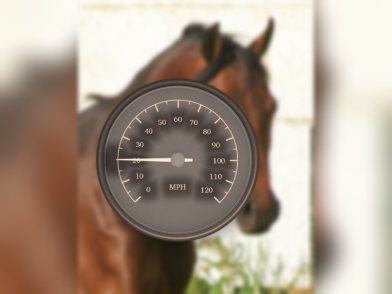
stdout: {"value": 20, "unit": "mph"}
